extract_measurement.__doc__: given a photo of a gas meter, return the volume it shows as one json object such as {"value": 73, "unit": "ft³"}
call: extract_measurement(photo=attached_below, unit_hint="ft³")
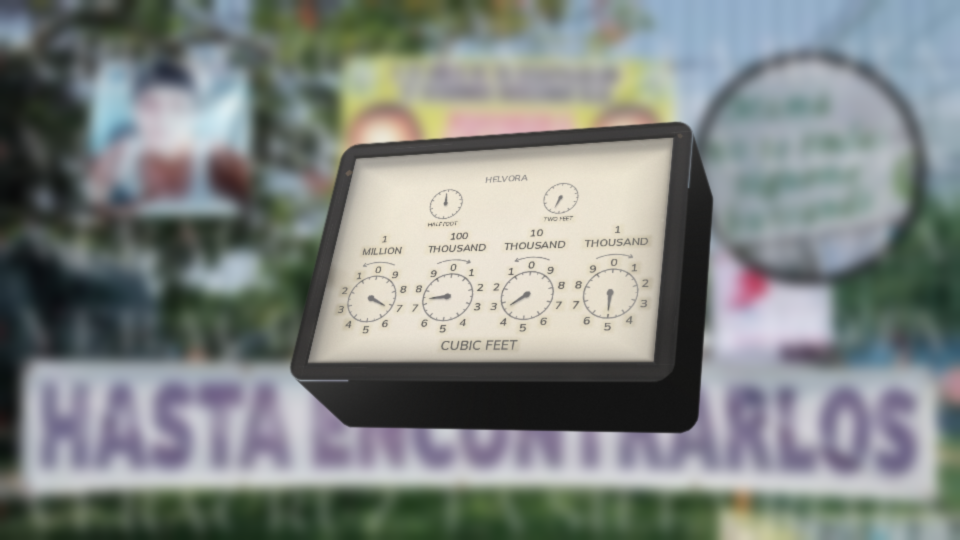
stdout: {"value": 673500, "unit": "ft³"}
